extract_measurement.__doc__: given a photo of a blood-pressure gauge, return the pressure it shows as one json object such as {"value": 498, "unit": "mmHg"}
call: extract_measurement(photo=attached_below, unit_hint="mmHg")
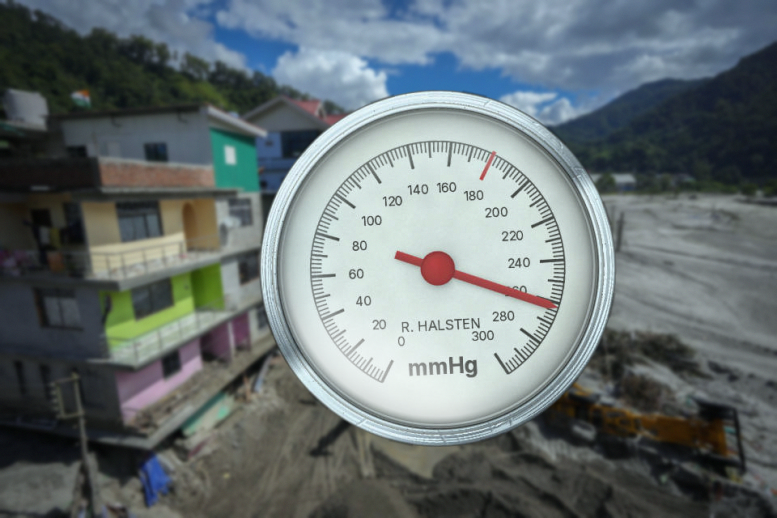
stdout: {"value": 262, "unit": "mmHg"}
